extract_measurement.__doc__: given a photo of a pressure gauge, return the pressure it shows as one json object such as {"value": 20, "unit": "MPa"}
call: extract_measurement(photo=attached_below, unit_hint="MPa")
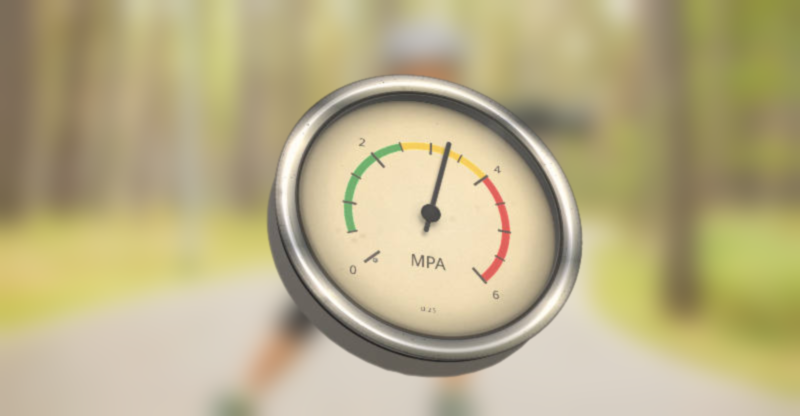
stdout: {"value": 3.25, "unit": "MPa"}
